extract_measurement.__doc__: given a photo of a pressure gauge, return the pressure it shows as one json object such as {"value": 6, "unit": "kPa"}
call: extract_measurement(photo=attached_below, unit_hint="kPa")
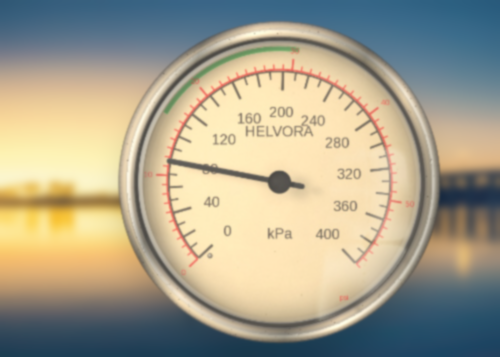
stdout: {"value": 80, "unit": "kPa"}
